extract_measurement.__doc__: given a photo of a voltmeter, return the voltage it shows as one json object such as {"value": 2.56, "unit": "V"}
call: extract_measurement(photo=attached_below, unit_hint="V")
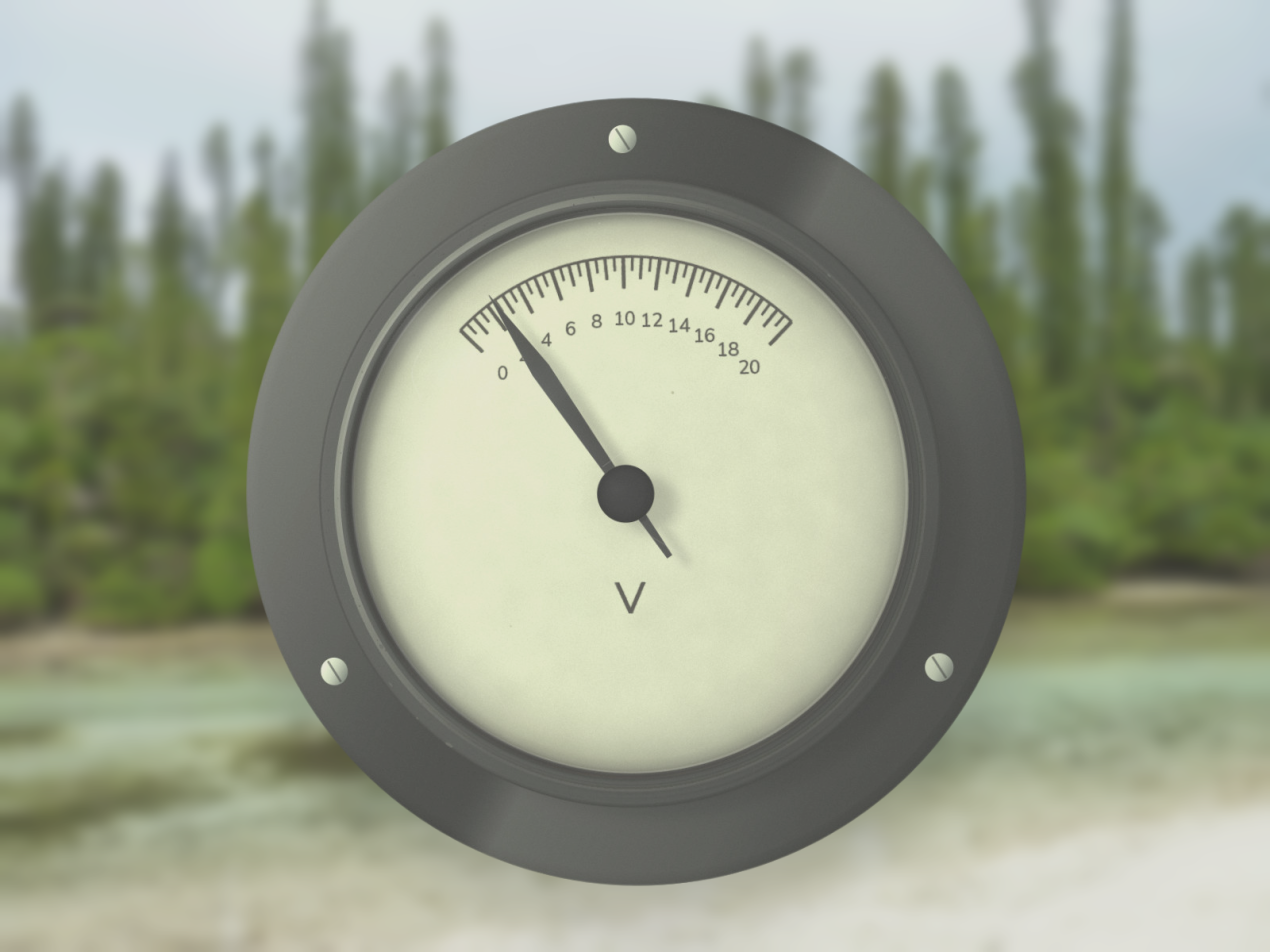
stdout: {"value": 2.5, "unit": "V"}
